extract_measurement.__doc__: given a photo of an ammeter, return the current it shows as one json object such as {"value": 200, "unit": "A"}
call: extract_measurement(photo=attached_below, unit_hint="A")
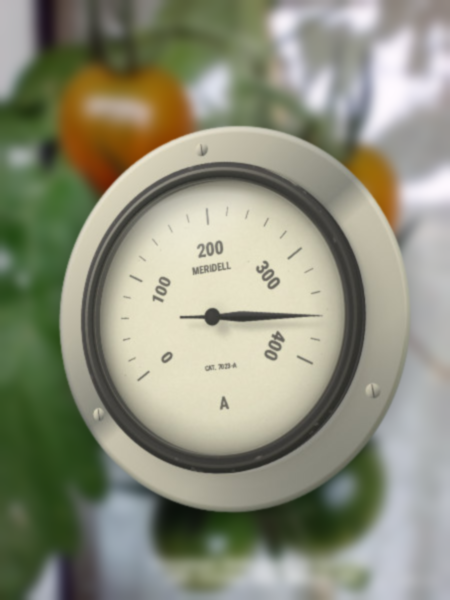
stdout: {"value": 360, "unit": "A"}
